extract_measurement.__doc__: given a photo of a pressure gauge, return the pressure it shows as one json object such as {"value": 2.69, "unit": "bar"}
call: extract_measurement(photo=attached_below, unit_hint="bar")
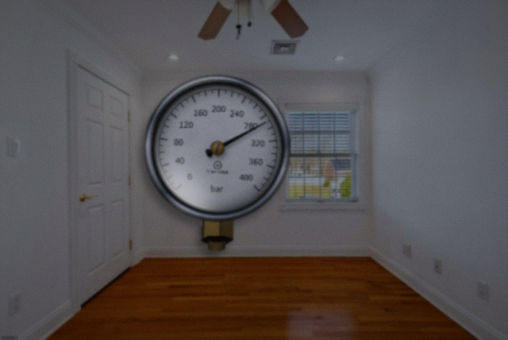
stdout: {"value": 290, "unit": "bar"}
